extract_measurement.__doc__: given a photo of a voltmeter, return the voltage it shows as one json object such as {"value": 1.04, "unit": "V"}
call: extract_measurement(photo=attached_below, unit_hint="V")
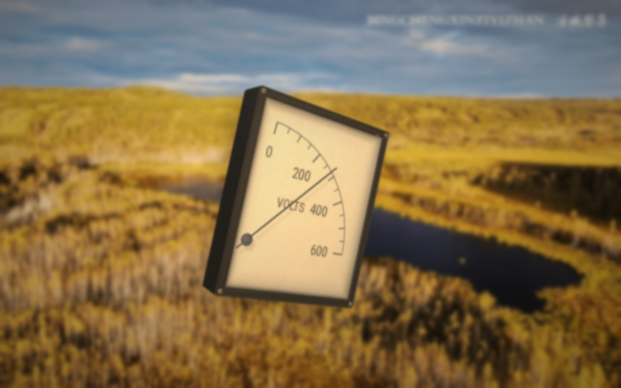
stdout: {"value": 275, "unit": "V"}
